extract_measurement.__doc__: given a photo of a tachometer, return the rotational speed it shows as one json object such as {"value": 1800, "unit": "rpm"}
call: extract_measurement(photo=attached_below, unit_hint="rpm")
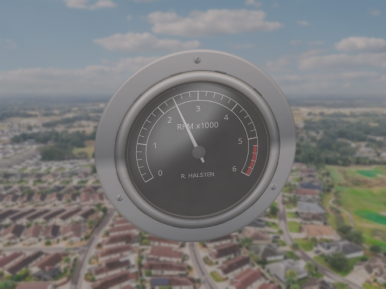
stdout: {"value": 2400, "unit": "rpm"}
